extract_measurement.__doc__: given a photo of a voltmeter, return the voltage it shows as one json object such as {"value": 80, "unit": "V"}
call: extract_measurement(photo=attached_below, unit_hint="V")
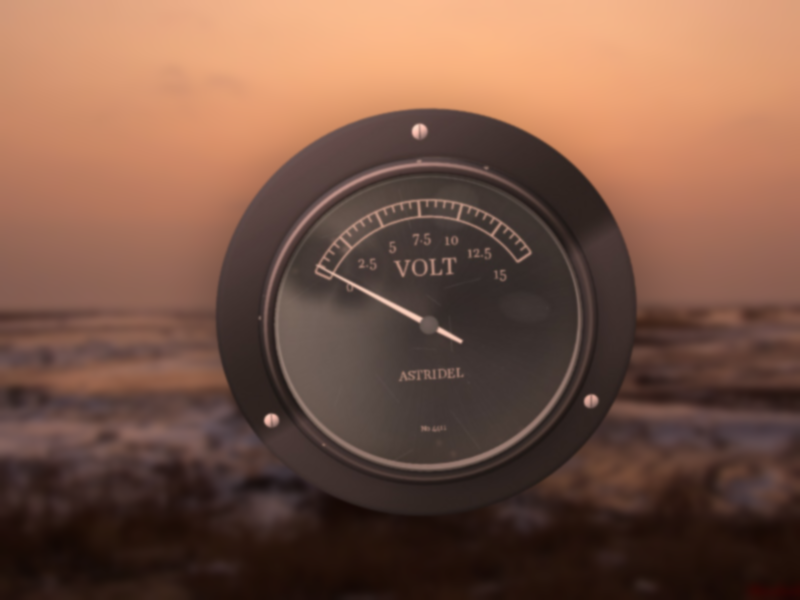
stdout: {"value": 0.5, "unit": "V"}
